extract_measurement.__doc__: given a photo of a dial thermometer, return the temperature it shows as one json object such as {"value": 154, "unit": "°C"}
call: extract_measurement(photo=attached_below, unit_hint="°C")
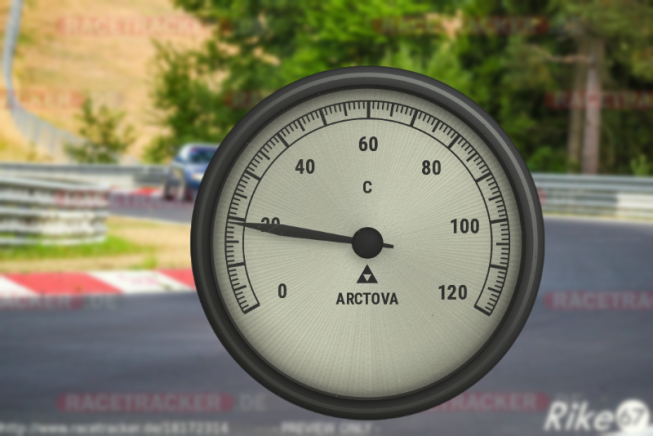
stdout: {"value": 19, "unit": "°C"}
